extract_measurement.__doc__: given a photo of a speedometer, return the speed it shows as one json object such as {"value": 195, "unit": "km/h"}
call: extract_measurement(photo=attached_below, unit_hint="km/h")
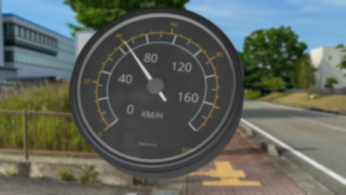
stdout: {"value": 65, "unit": "km/h"}
